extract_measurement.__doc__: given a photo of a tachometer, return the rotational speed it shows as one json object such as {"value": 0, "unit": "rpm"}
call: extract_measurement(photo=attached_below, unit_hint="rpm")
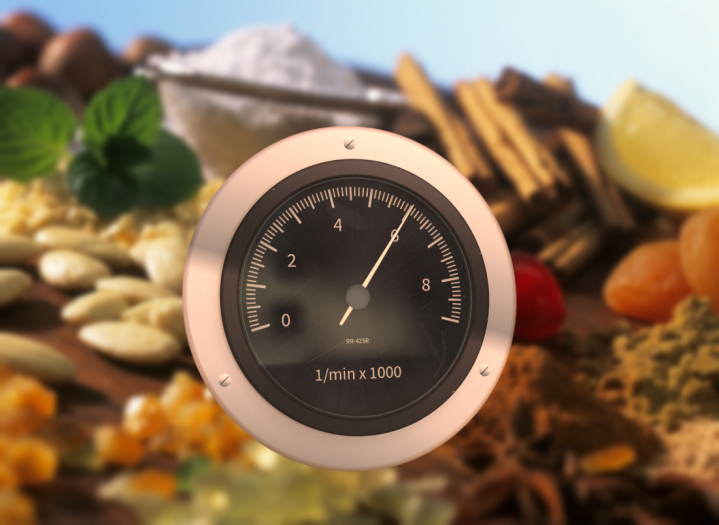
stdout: {"value": 6000, "unit": "rpm"}
